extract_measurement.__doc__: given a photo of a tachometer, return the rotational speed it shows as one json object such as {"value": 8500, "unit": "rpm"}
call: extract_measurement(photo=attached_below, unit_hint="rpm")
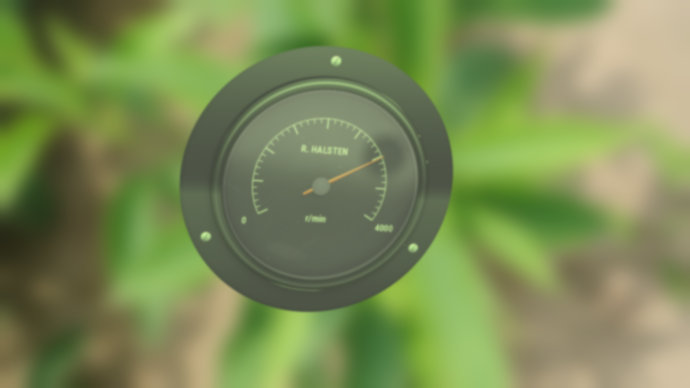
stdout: {"value": 3000, "unit": "rpm"}
